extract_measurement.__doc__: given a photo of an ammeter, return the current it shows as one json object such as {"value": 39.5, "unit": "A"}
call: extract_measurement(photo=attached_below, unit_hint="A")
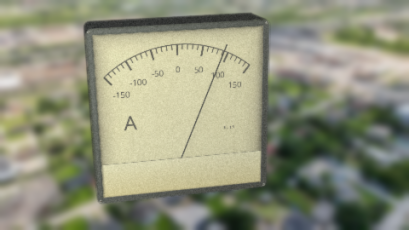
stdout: {"value": 90, "unit": "A"}
